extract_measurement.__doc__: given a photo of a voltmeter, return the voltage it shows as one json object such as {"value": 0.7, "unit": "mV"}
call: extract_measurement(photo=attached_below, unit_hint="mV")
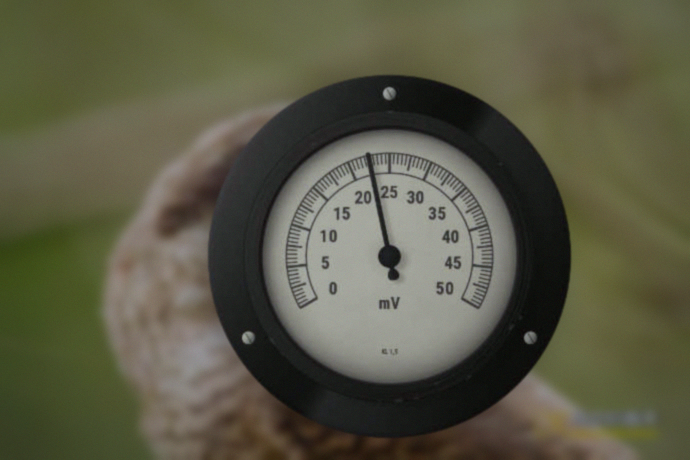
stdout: {"value": 22.5, "unit": "mV"}
